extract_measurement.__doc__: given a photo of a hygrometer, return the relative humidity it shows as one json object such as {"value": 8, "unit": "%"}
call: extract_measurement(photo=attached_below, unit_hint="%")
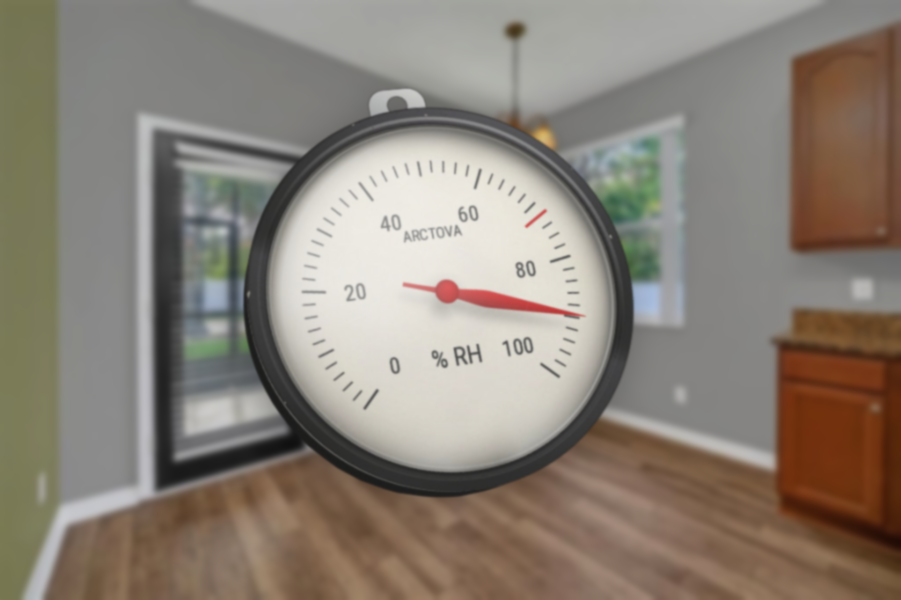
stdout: {"value": 90, "unit": "%"}
